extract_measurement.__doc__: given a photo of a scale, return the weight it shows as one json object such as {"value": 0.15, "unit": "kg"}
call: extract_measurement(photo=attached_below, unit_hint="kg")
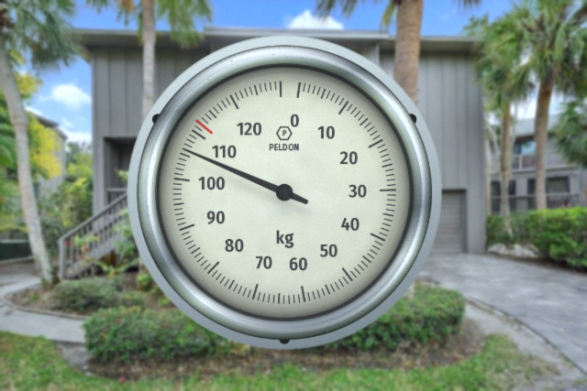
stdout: {"value": 106, "unit": "kg"}
